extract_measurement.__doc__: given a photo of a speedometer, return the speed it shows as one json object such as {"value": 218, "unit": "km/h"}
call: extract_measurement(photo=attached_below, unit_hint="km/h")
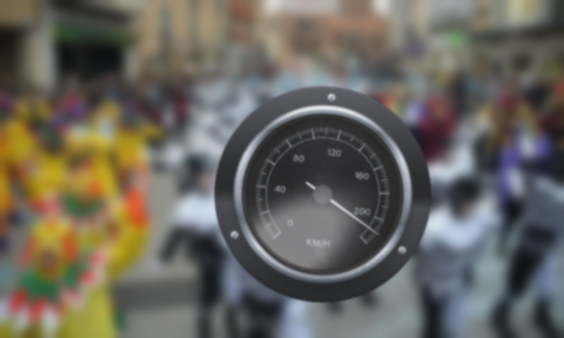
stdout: {"value": 210, "unit": "km/h"}
